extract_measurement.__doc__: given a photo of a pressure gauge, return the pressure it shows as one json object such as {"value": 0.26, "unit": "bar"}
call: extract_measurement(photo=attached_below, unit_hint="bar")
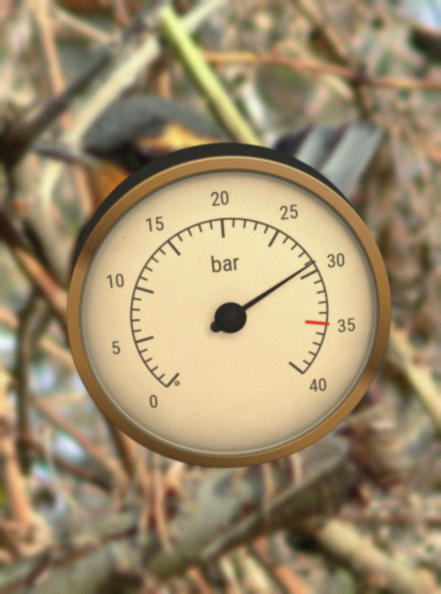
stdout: {"value": 29, "unit": "bar"}
